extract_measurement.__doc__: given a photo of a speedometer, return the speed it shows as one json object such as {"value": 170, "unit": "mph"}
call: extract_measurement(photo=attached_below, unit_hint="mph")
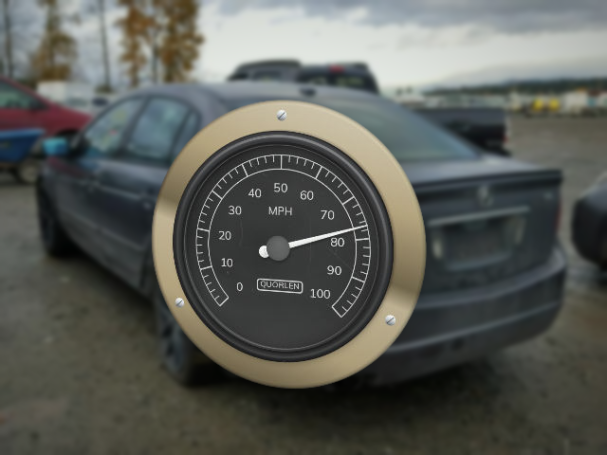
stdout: {"value": 77, "unit": "mph"}
